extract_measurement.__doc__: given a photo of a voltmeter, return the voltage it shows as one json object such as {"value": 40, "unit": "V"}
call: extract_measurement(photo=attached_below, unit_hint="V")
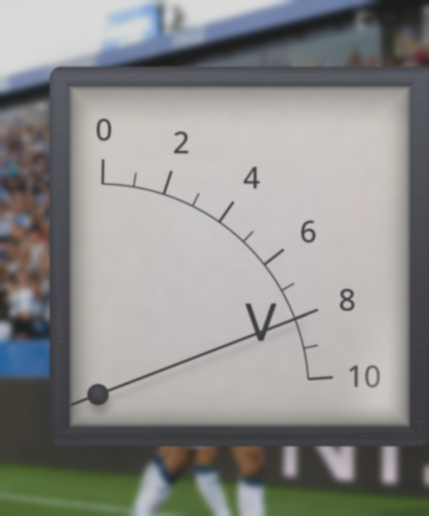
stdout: {"value": 8, "unit": "V"}
